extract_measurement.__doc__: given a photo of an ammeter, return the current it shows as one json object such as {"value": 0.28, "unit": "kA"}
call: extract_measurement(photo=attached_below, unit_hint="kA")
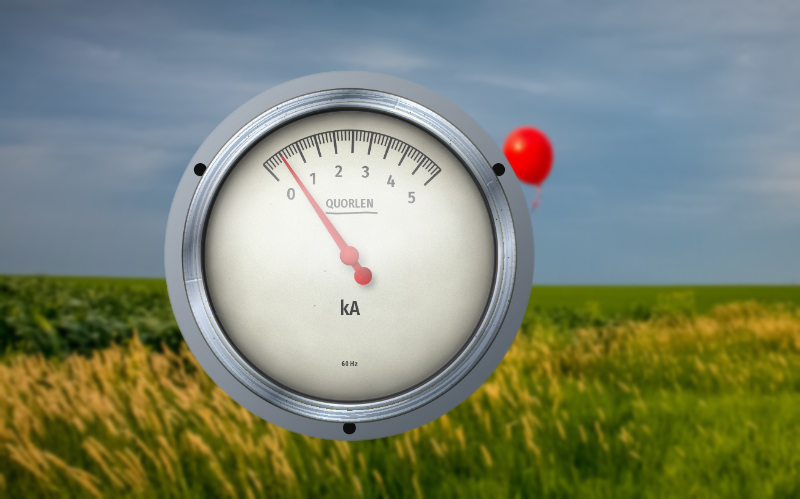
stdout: {"value": 0.5, "unit": "kA"}
